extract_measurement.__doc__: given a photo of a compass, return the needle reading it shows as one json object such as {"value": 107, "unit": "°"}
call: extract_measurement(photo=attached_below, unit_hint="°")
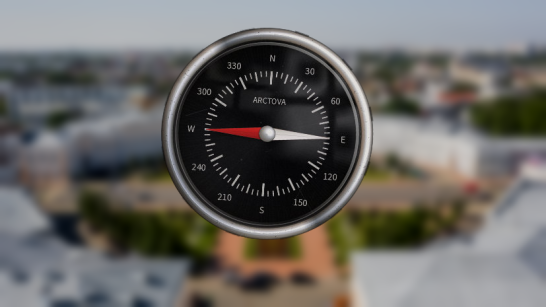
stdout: {"value": 270, "unit": "°"}
